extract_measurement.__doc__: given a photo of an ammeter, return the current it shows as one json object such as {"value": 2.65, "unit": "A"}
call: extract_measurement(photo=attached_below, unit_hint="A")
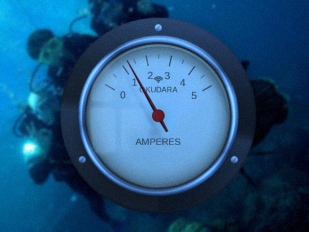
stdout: {"value": 1.25, "unit": "A"}
